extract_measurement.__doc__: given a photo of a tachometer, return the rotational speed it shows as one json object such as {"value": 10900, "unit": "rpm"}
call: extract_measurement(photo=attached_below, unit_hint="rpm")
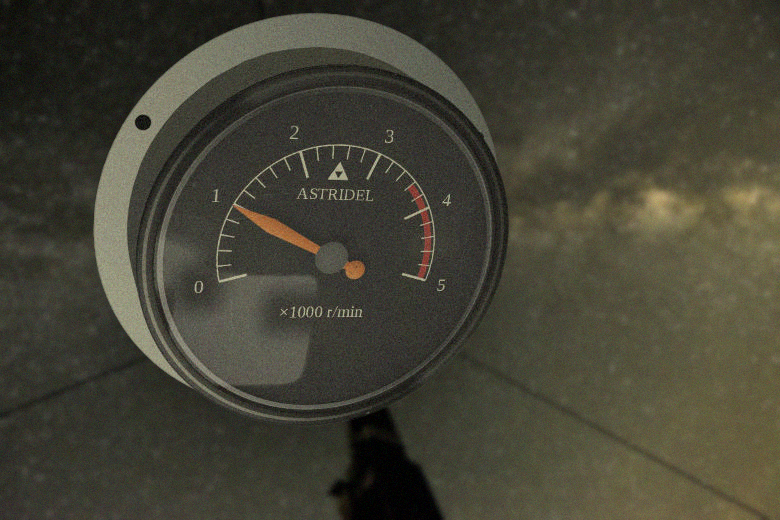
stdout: {"value": 1000, "unit": "rpm"}
